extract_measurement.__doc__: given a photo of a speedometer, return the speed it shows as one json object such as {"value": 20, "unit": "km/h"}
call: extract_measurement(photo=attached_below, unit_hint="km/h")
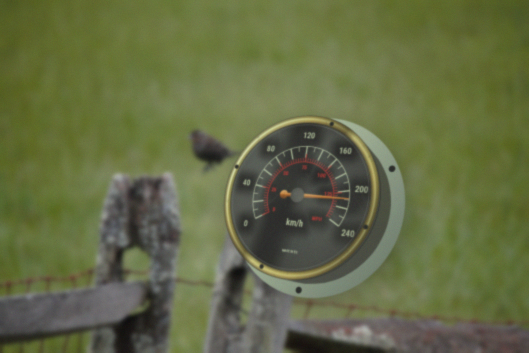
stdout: {"value": 210, "unit": "km/h"}
